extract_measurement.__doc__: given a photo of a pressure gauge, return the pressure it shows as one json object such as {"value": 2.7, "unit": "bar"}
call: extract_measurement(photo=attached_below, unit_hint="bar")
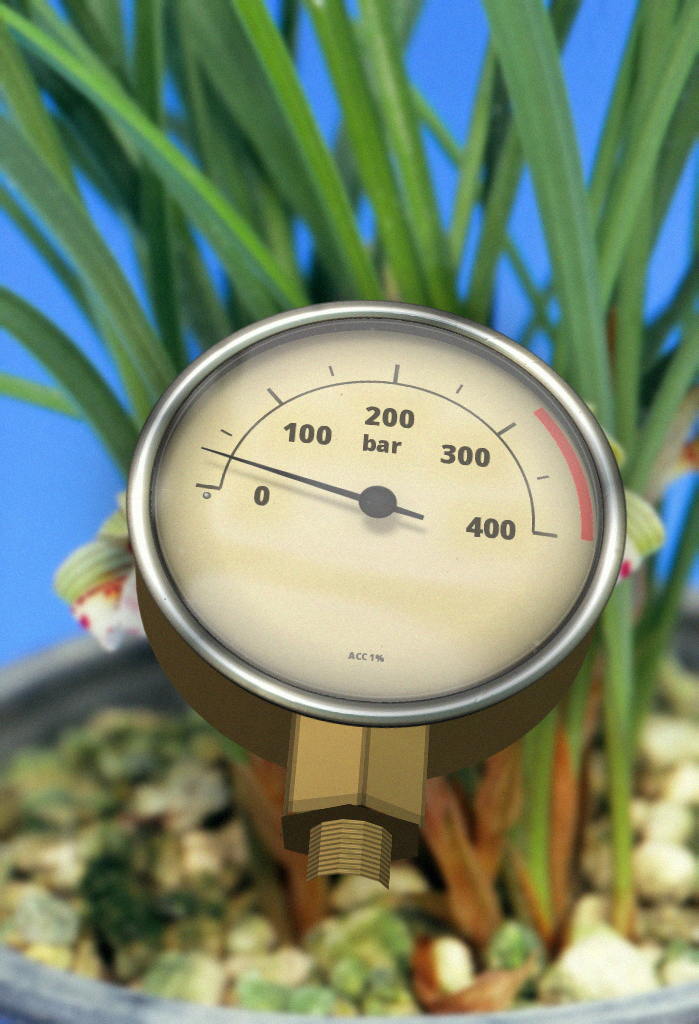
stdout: {"value": 25, "unit": "bar"}
